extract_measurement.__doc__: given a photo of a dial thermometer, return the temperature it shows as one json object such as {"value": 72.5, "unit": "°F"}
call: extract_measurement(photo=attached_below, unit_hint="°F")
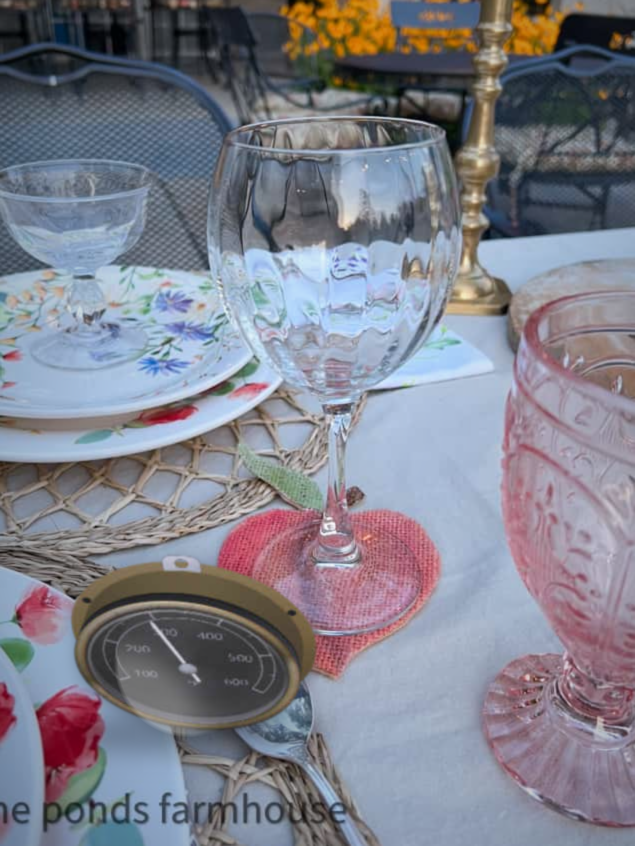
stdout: {"value": 300, "unit": "°F"}
